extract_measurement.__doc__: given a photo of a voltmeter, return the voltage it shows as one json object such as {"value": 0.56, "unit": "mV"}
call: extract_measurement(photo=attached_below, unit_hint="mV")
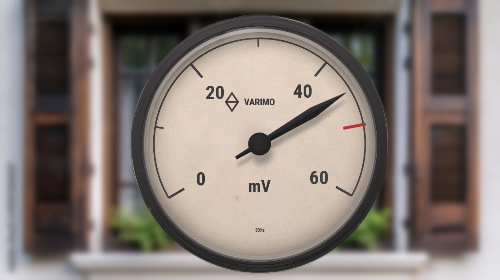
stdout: {"value": 45, "unit": "mV"}
